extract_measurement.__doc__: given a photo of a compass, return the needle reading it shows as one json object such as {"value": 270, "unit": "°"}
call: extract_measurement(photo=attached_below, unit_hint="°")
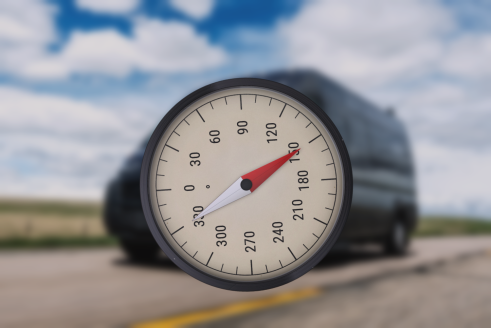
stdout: {"value": 150, "unit": "°"}
